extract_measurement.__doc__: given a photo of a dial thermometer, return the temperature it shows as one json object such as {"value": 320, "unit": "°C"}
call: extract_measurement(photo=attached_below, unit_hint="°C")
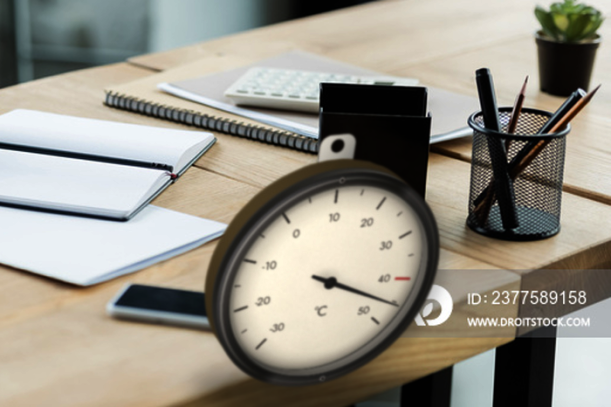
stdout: {"value": 45, "unit": "°C"}
